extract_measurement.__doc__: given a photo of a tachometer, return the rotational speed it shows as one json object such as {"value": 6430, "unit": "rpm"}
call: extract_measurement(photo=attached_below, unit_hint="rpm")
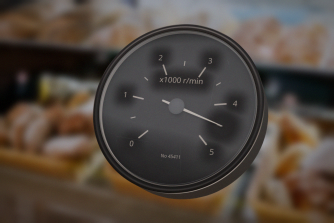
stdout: {"value": 4500, "unit": "rpm"}
